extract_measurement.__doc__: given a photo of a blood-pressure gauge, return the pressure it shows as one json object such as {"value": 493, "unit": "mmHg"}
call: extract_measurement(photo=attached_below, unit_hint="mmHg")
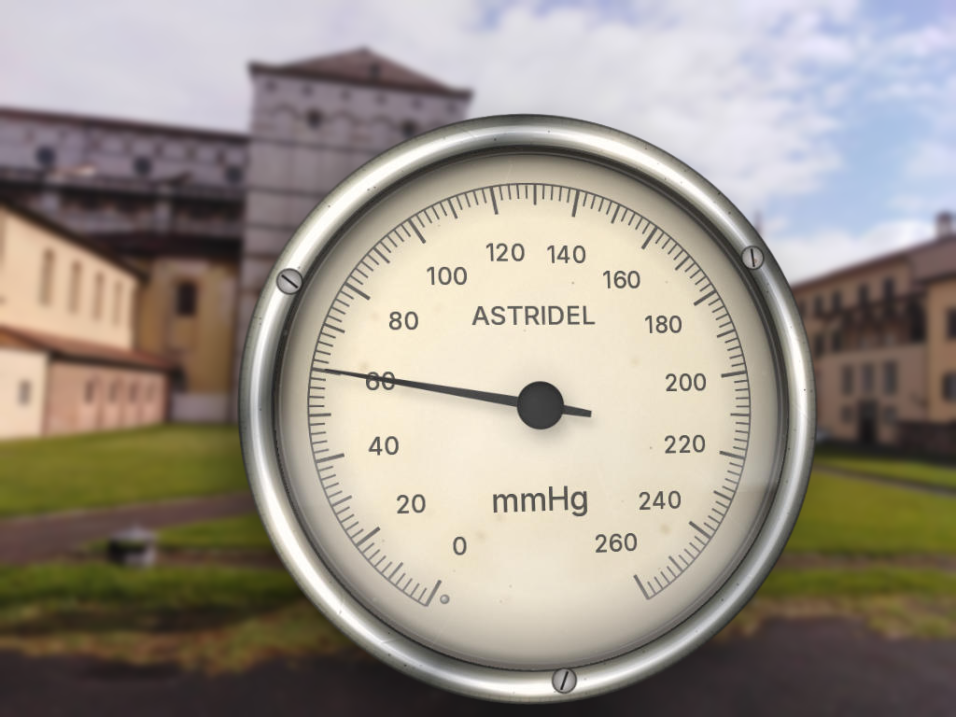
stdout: {"value": 60, "unit": "mmHg"}
